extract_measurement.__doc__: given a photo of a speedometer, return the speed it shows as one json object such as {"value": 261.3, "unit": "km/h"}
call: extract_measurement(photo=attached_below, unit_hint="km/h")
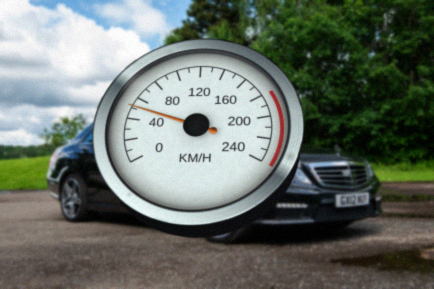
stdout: {"value": 50, "unit": "km/h"}
